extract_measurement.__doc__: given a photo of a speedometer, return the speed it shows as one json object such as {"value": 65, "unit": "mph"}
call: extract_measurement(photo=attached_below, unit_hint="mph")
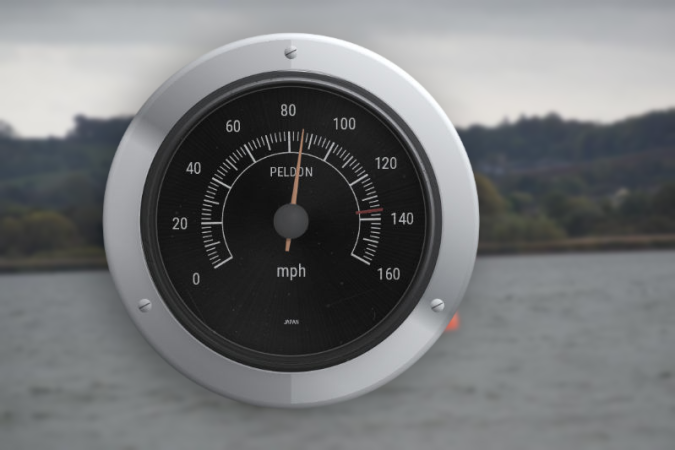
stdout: {"value": 86, "unit": "mph"}
